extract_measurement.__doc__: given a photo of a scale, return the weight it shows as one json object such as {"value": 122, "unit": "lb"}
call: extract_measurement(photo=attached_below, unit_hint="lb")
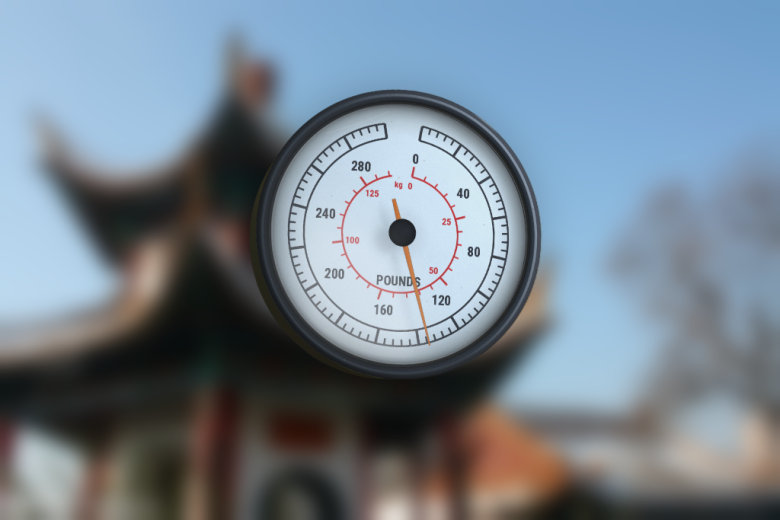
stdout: {"value": 136, "unit": "lb"}
